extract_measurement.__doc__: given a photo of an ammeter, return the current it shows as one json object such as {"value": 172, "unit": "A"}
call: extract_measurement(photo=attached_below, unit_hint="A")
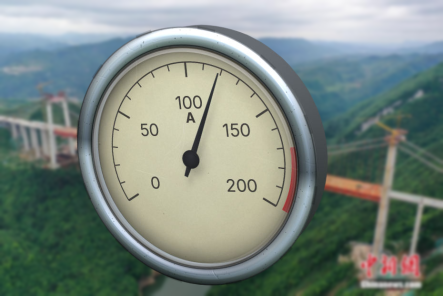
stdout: {"value": 120, "unit": "A"}
